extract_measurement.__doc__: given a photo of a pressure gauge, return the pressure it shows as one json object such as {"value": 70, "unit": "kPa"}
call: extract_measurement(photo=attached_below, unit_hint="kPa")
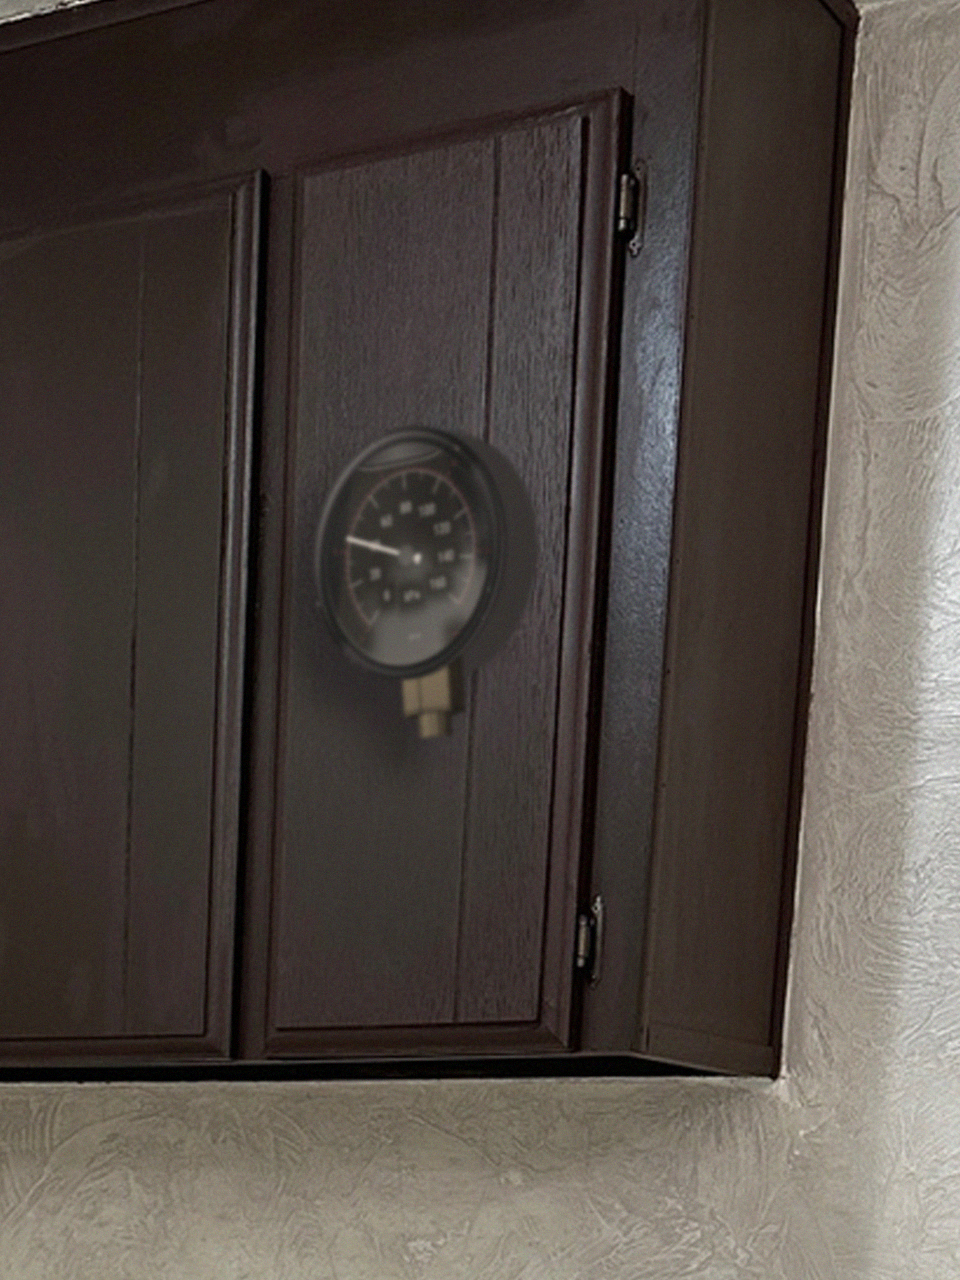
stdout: {"value": 40, "unit": "kPa"}
